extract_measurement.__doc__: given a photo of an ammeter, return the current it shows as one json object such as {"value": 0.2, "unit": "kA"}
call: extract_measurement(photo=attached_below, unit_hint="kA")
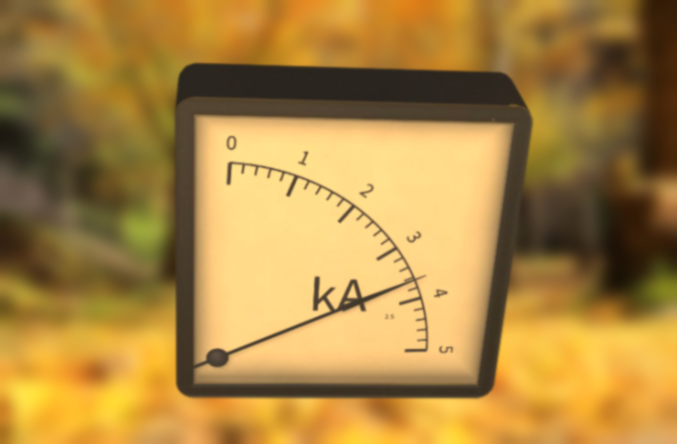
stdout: {"value": 3.6, "unit": "kA"}
